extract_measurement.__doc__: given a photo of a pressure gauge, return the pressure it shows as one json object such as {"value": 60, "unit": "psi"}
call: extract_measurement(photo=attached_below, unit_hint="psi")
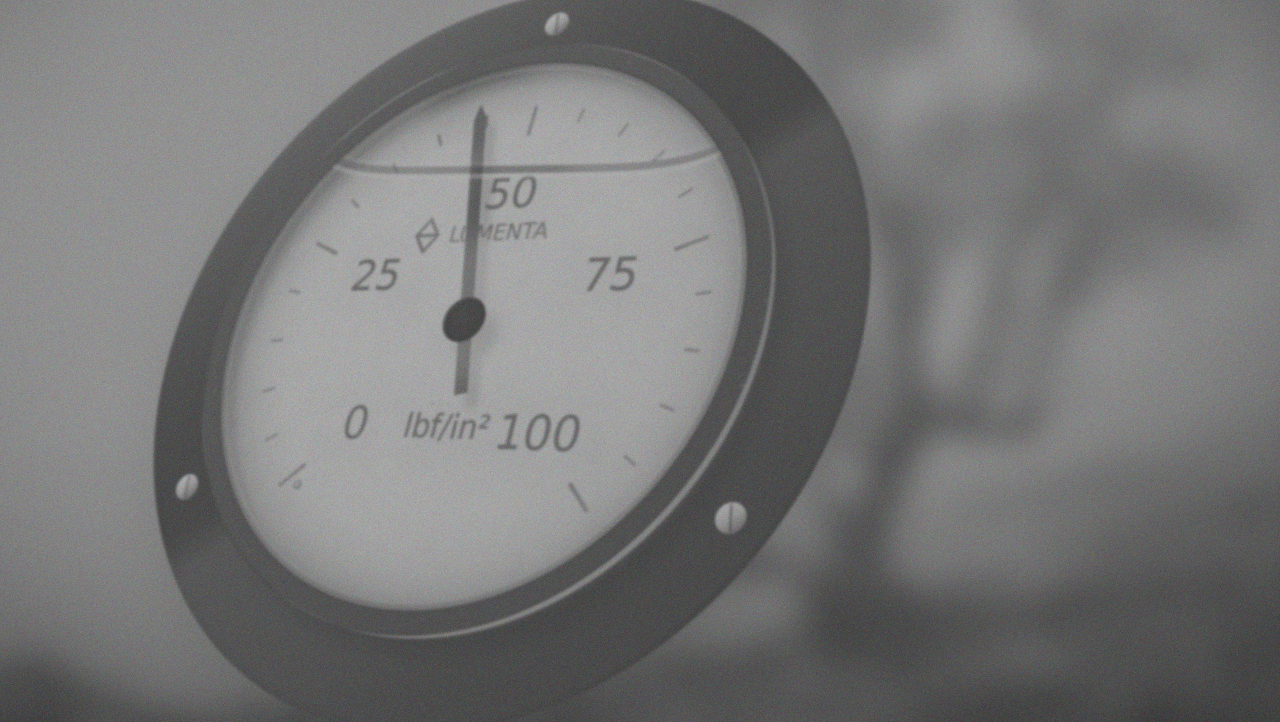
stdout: {"value": 45, "unit": "psi"}
